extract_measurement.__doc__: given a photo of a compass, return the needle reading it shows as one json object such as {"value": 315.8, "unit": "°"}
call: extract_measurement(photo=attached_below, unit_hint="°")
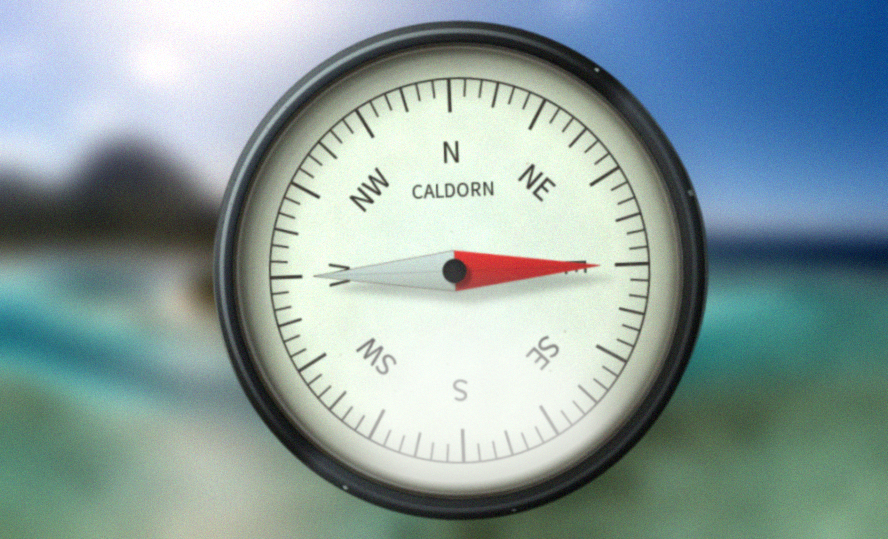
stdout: {"value": 90, "unit": "°"}
